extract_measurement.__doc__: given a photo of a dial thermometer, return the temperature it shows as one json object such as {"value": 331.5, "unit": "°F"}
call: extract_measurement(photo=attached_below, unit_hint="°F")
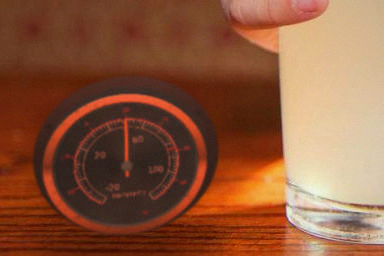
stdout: {"value": 50, "unit": "°F"}
